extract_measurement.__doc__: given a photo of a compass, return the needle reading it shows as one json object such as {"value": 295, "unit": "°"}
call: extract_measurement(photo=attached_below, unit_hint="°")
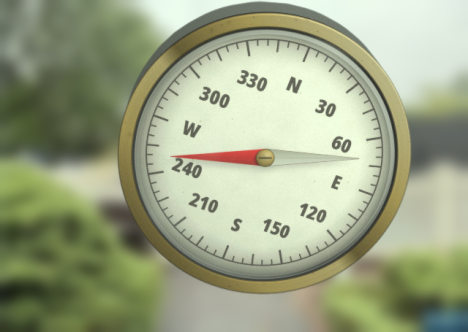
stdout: {"value": 250, "unit": "°"}
